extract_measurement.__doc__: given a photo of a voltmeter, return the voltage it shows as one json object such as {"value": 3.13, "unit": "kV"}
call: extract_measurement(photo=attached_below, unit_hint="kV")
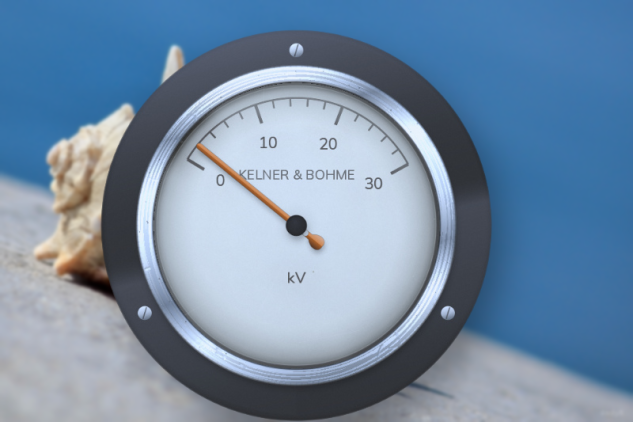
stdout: {"value": 2, "unit": "kV"}
